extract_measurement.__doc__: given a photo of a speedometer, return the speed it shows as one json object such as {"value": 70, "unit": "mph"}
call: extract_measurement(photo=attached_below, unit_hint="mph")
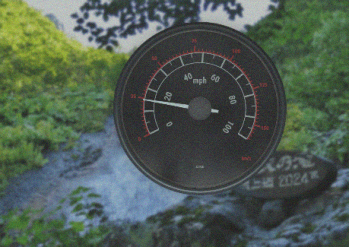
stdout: {"value": 15, "unit": "mph"}
